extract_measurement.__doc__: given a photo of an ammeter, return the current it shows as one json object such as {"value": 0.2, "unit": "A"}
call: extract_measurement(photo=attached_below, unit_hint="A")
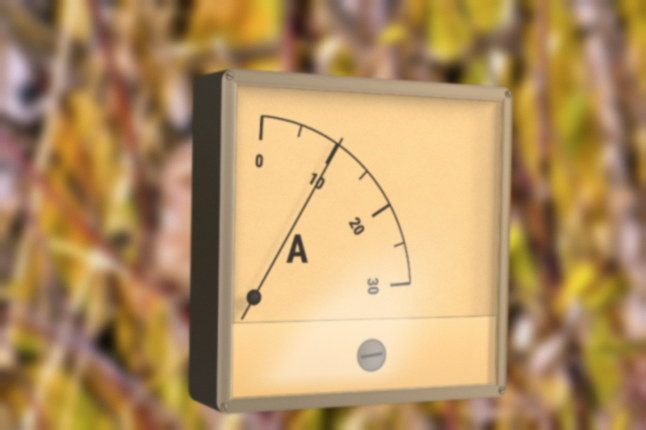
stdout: {"value": 10, "unit": "A"}
